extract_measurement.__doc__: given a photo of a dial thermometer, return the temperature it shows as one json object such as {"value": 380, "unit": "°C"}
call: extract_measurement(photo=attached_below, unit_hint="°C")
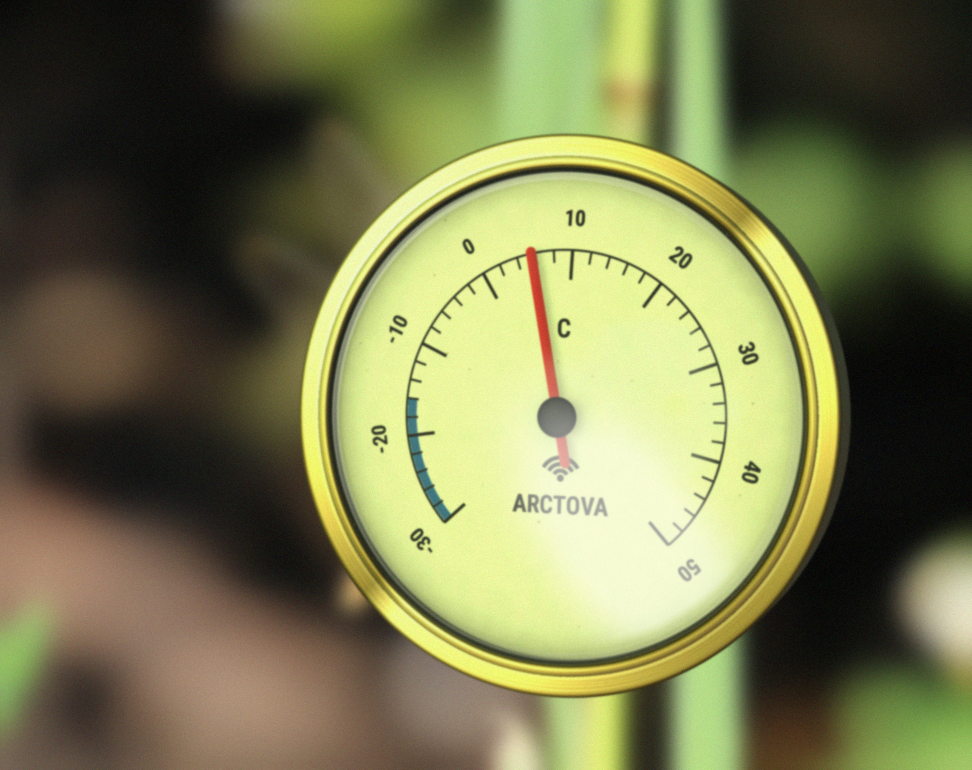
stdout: {"value": 6, "unit": "°C"}
